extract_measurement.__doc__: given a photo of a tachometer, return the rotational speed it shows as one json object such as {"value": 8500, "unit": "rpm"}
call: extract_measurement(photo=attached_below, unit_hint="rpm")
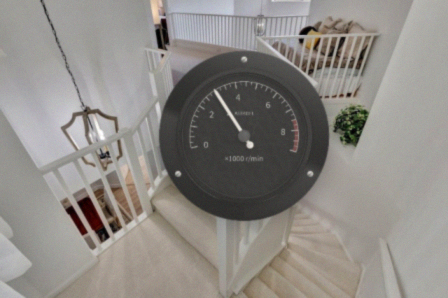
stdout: {"value": 3000, "unit": "rpm"}
